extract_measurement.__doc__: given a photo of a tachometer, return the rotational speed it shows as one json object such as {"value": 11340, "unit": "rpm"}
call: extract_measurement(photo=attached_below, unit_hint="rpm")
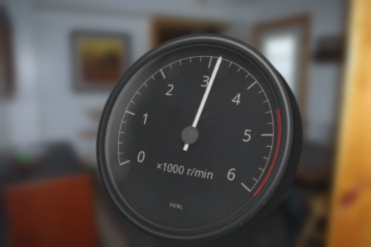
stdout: {"value": 3200, "unit": "rpm"}
